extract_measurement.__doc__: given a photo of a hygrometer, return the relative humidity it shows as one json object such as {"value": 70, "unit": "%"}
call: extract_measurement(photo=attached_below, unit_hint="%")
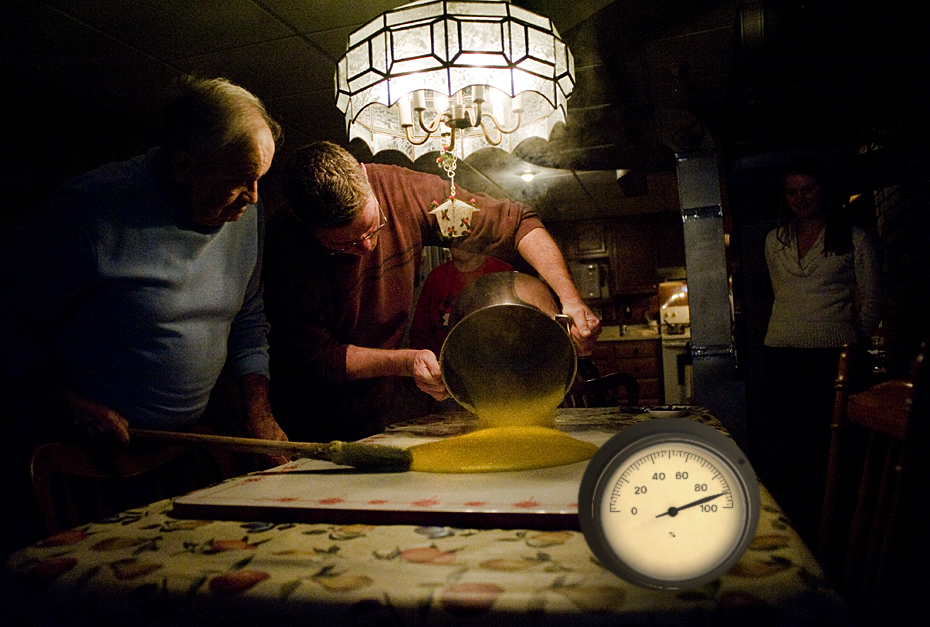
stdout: {"value": 90, "unit": "%"}
